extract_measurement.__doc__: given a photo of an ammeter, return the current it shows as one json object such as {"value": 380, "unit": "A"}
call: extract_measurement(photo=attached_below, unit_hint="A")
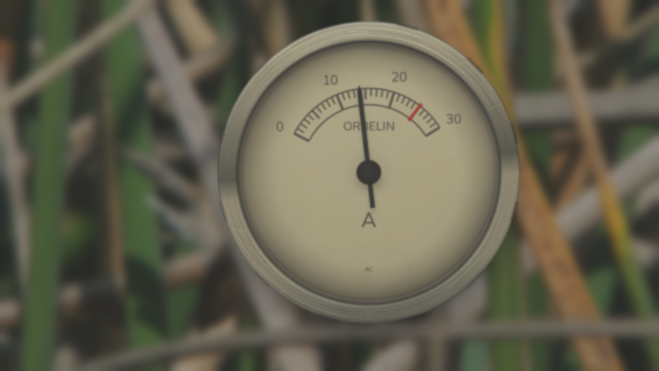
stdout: {"value": 14, "unit": "A"}
